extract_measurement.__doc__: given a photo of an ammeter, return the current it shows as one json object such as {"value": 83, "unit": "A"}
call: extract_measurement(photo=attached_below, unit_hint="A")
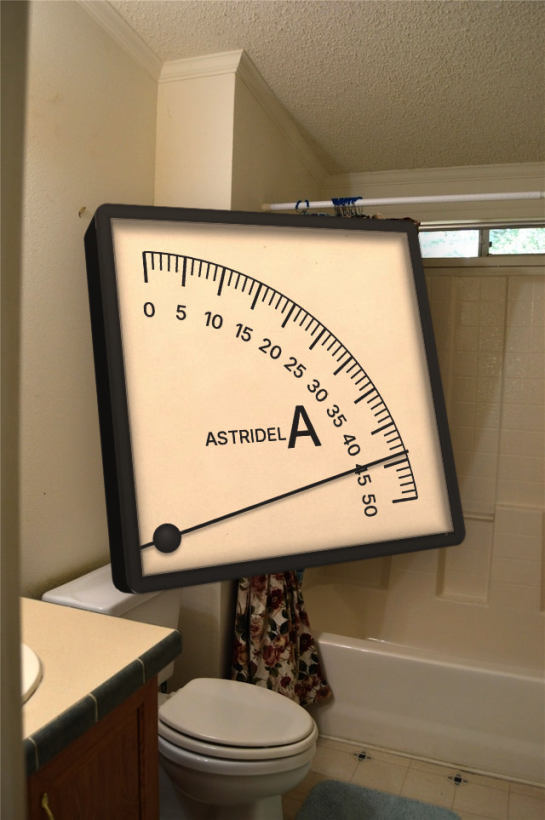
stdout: {"value": 44, "unit": "A"}
